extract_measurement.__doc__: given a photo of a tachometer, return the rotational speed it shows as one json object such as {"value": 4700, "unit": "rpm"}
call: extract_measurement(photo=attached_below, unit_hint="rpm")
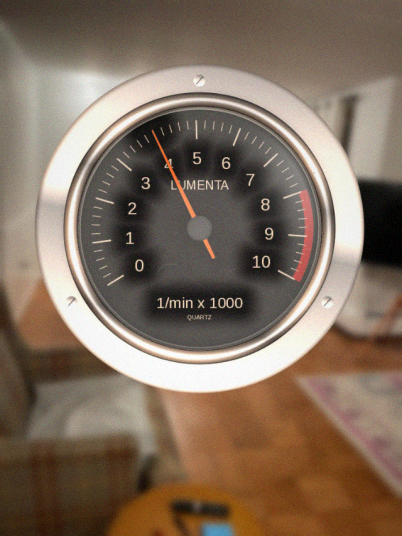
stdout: {"value": 4000, "unit": "rpm"}
